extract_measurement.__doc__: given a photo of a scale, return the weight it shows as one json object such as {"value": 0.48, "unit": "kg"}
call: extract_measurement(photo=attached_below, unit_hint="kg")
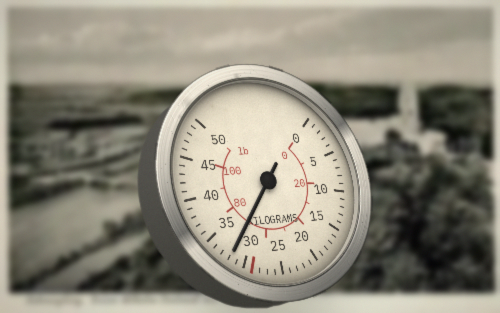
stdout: {"value": 32, "unit": "kg"}
